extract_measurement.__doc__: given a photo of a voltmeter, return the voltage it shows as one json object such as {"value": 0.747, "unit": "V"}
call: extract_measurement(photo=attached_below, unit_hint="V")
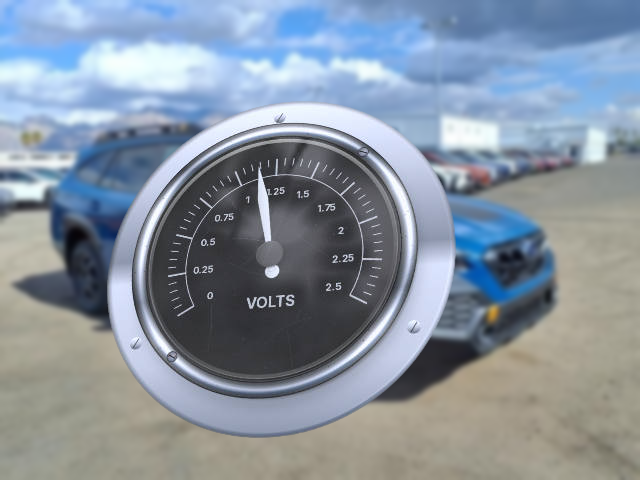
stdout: {"value": 1.15, "unit": "V"}
